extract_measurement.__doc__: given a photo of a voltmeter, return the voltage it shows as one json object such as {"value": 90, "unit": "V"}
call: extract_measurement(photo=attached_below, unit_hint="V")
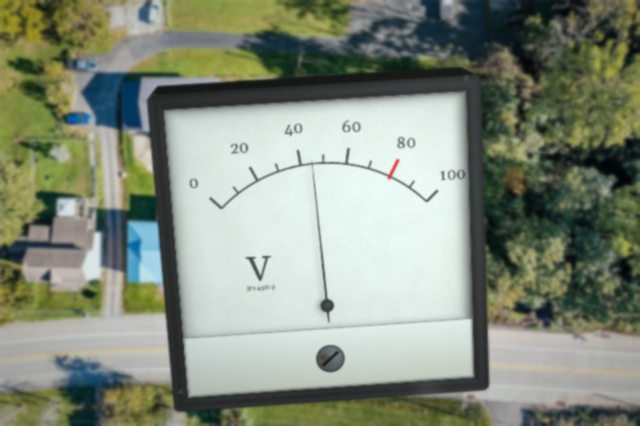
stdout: {"value": 45, "unit": "V"}
